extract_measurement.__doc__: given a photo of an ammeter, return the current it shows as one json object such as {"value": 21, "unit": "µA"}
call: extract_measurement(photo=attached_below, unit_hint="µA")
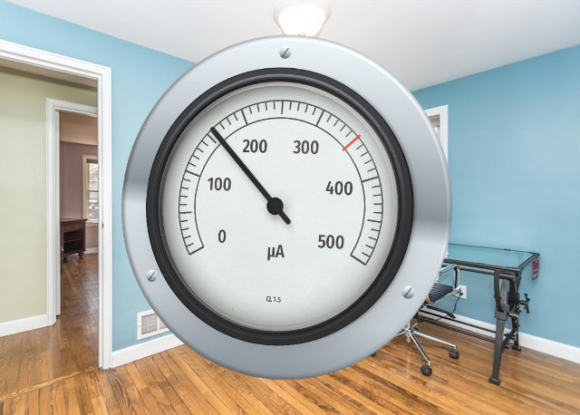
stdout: {"value": 160, "unit": "µA"}
